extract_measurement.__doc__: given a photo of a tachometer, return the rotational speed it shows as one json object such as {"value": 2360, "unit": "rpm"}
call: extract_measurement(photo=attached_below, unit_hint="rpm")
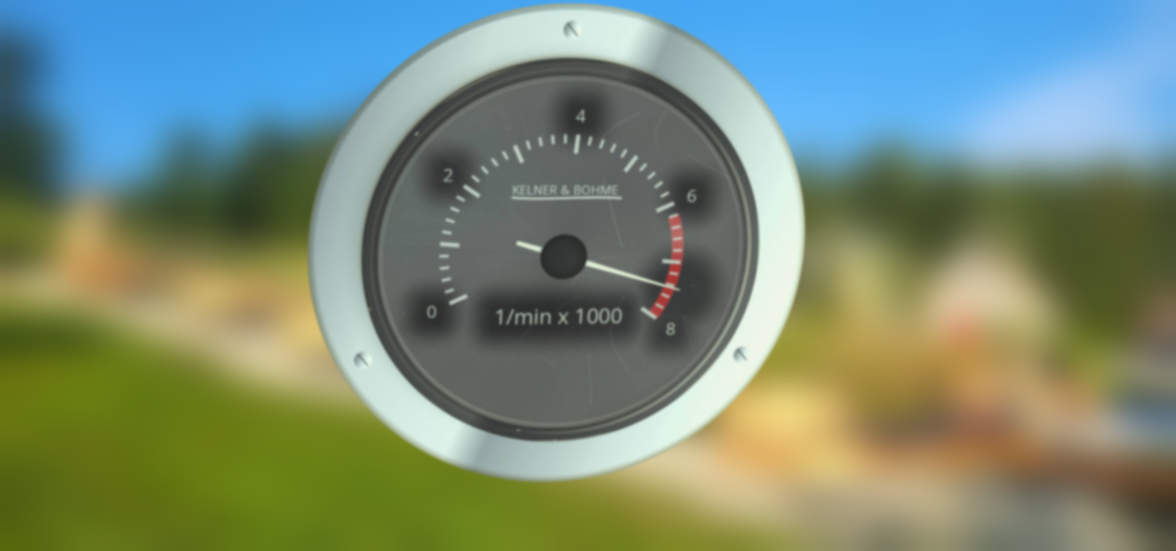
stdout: {"value": 7400, "unit": "rpm"}
